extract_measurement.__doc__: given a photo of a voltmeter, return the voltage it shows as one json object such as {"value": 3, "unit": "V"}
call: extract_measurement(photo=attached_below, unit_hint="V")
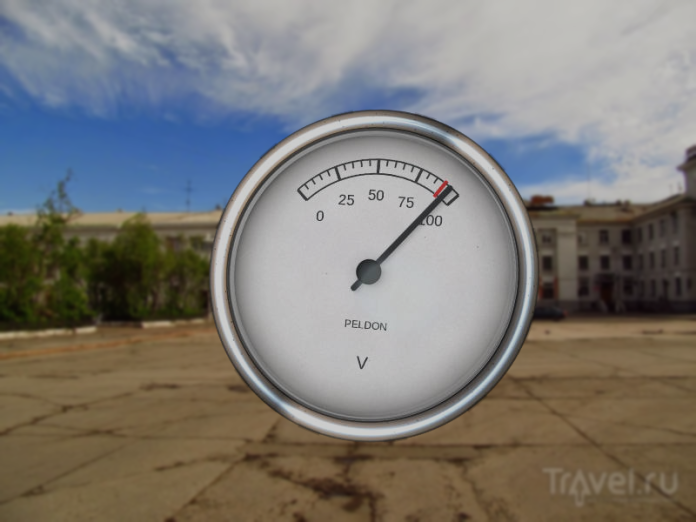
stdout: {"value": 95, "unit": "V"}
